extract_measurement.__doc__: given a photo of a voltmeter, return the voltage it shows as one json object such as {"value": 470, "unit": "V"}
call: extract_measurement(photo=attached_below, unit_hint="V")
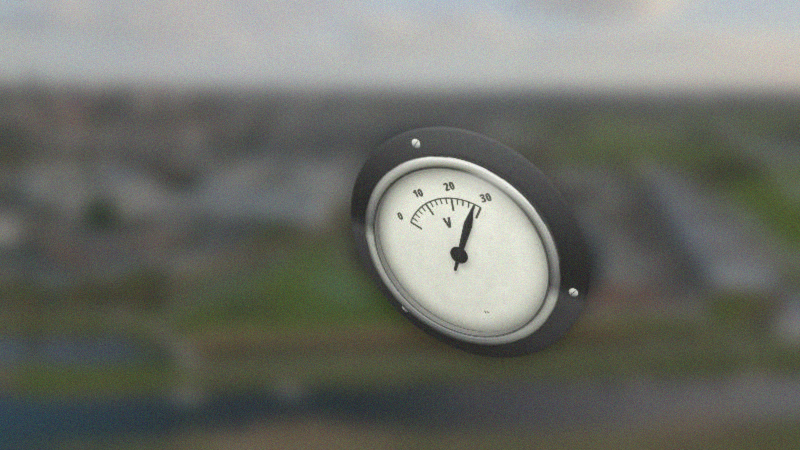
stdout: {"value": 28, "unit": "V"}
